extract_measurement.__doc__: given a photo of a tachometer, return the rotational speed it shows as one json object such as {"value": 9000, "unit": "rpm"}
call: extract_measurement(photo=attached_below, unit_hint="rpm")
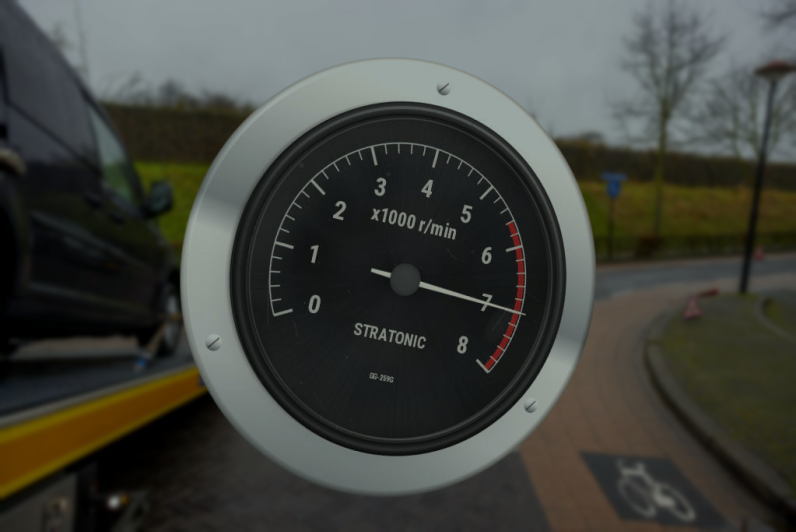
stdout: {"value": 7000, "unit": "rpm"}
